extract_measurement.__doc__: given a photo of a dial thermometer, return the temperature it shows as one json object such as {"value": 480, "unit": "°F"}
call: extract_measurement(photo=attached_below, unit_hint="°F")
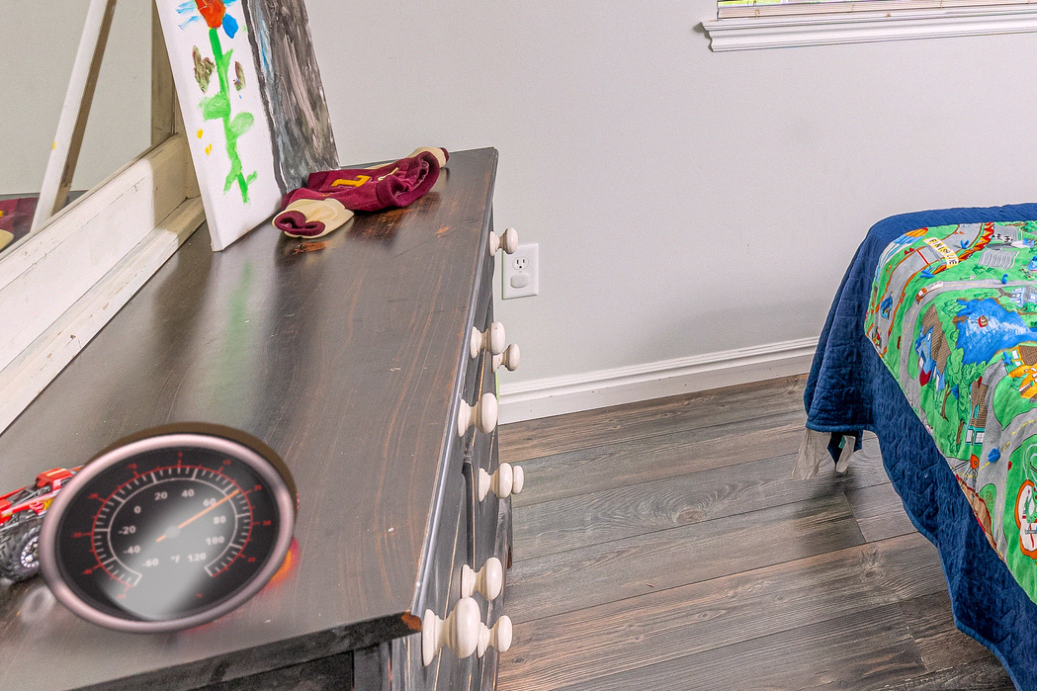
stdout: {"value": 64, "unit": "°F"}
